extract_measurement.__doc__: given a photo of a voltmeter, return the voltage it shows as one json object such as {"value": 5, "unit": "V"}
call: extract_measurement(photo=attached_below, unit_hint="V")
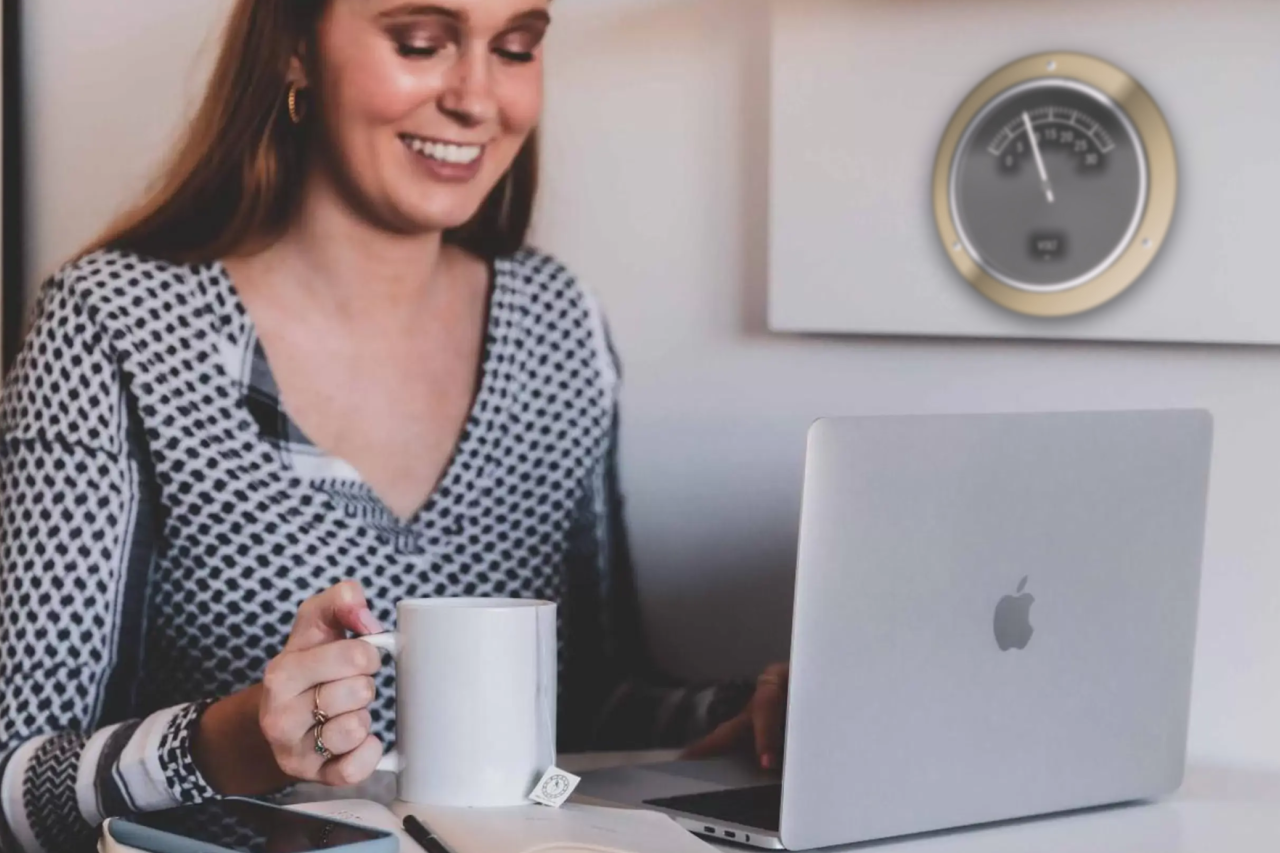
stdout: {"value": 10, "unit": "V"}
